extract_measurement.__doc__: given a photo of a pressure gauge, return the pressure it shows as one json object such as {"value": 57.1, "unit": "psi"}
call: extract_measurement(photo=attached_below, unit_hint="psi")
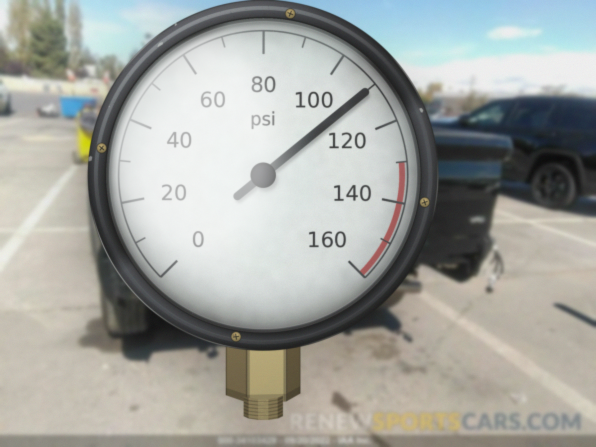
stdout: {"value": 110, "unit": "psi"}
